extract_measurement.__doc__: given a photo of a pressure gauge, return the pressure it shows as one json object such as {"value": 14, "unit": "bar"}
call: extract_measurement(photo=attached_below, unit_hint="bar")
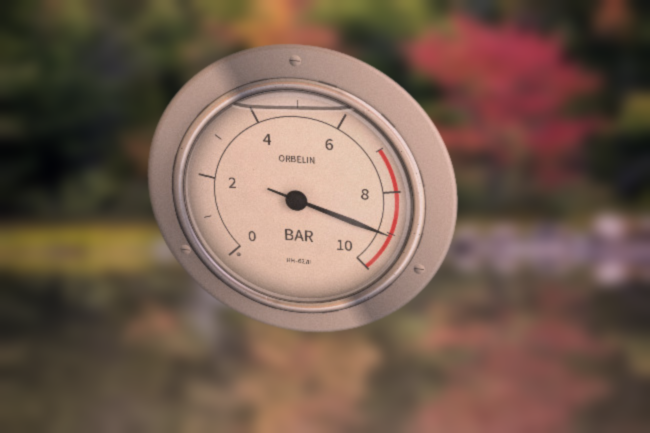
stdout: {"value": 9, "unit": "bar"}
